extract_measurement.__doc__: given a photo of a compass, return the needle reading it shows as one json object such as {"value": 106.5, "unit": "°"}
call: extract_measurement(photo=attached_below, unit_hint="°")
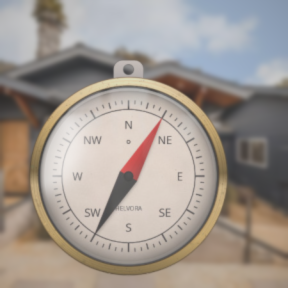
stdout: {"value": 30, "unit": "°"}
